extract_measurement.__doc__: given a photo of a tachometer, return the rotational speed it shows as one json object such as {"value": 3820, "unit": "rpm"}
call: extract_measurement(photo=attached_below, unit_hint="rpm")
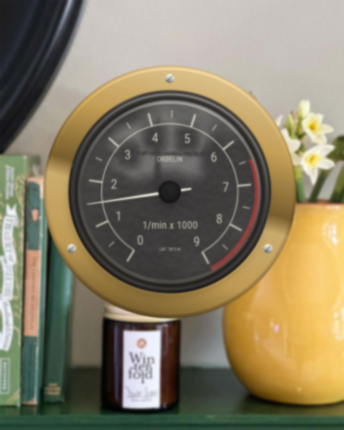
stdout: {"value": 1500, "unit": "rpm"}
